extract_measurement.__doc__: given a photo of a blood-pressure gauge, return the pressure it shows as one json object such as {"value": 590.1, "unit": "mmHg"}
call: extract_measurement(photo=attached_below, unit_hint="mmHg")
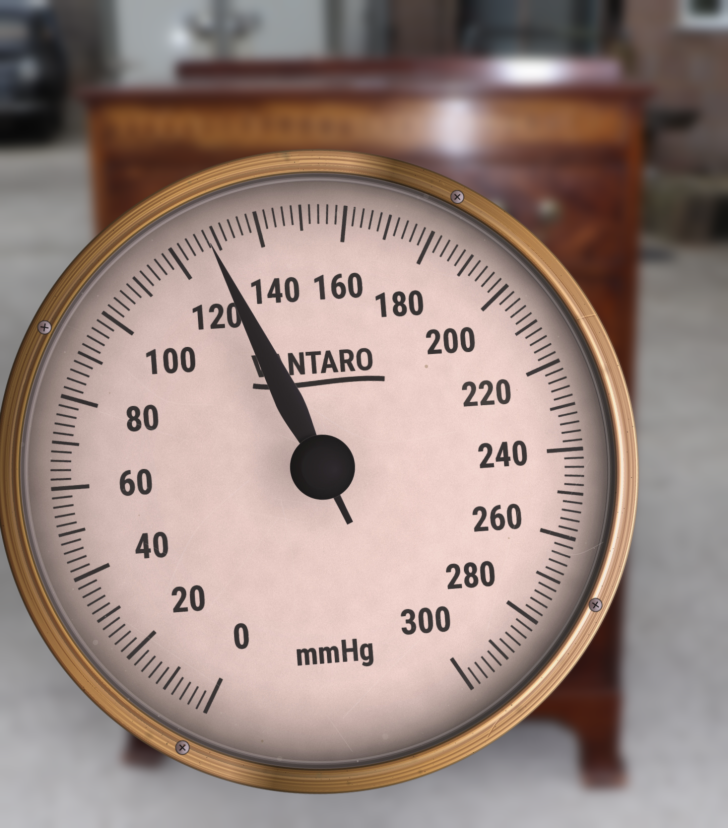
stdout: {"value": 128, "unit": "mmHg"}
